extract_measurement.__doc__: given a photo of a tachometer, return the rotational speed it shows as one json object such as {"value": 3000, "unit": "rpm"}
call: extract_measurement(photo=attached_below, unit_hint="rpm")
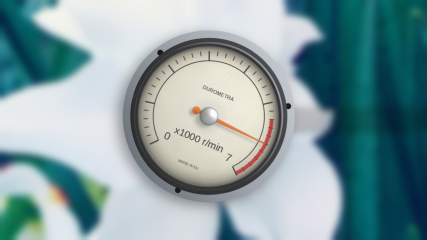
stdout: {"value": 6000, "unit": "rpm"}
